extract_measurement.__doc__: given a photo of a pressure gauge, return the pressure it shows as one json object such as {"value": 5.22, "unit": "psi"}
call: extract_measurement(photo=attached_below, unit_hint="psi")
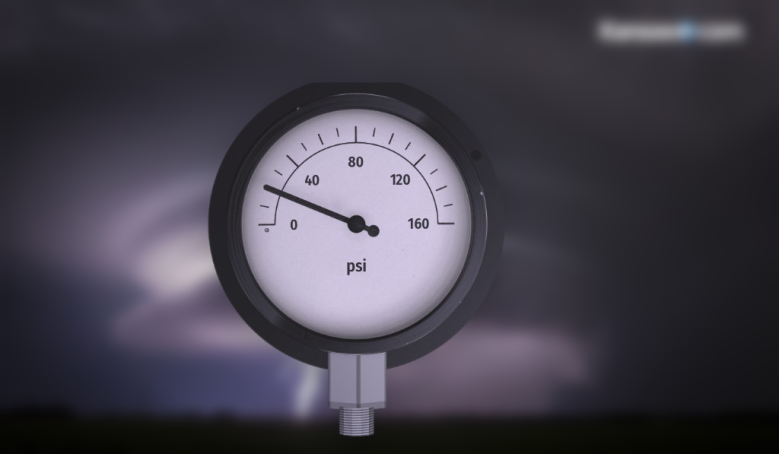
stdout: {"value": 20, "unit": "psi"}
